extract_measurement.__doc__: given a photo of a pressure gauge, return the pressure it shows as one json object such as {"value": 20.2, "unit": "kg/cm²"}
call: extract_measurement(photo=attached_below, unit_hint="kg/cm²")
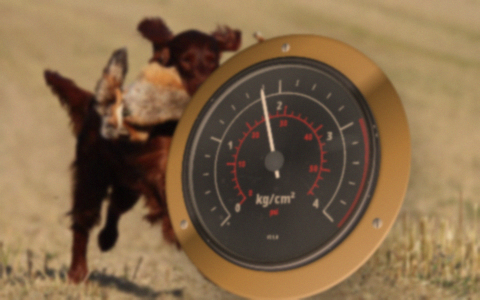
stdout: {"value": 1.8, "unit": "kg/cm²"}
